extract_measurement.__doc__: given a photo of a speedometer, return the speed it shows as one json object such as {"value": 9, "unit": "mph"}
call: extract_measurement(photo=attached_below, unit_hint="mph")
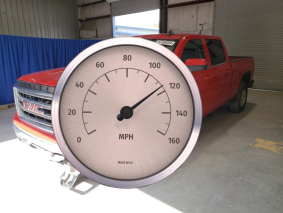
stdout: {"value": 115, "unit": "mph"}
